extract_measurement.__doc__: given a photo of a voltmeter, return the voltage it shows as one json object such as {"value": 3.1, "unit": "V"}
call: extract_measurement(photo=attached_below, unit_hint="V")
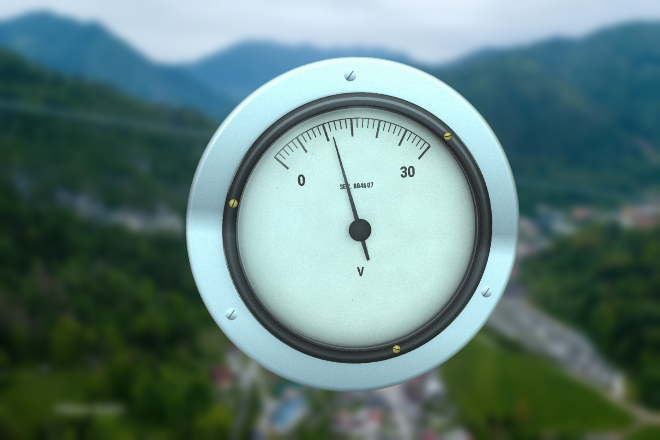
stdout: {"value": 11, "unit": "V"}
